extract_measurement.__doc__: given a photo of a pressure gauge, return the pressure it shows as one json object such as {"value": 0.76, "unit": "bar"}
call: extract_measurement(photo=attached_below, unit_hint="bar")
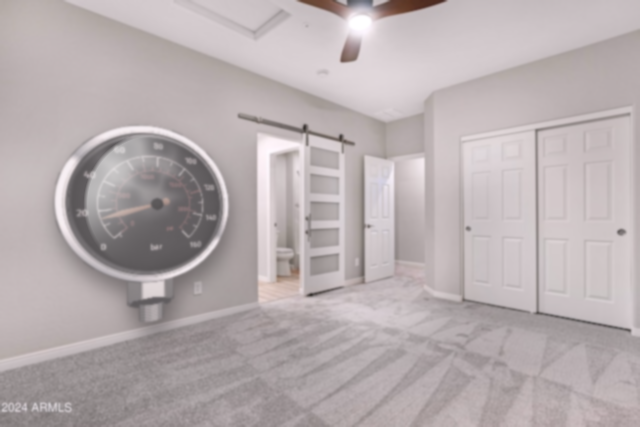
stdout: {"value": 15, "unit": "bar"}
